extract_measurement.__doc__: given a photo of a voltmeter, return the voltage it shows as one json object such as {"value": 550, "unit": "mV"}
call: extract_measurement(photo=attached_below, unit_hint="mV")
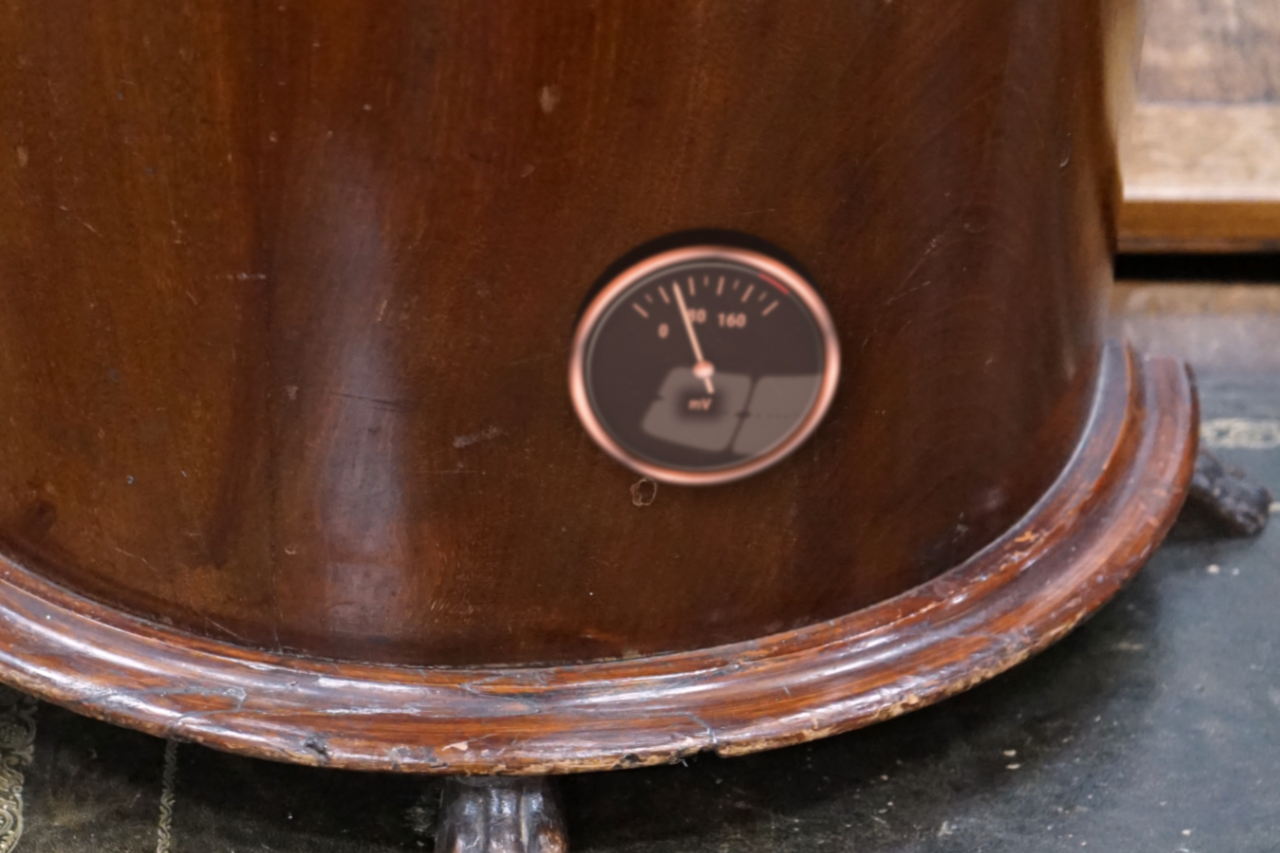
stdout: {"value": 60, "unit": "mV"}
